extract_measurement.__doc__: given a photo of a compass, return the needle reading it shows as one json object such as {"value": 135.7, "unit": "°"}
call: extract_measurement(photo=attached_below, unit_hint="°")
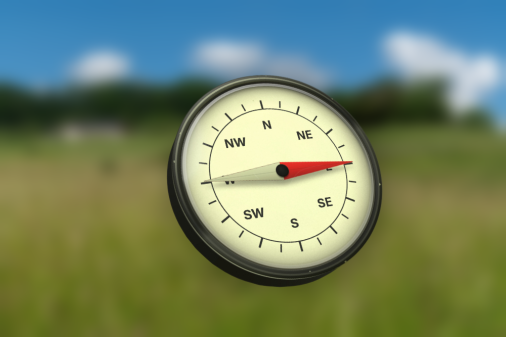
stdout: {"value": 90, "unit": "°"}
